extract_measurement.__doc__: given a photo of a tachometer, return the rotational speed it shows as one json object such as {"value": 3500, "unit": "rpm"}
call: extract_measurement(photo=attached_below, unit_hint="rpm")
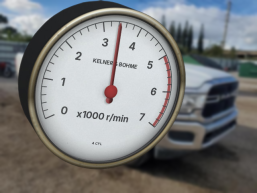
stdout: {"value": 3400, "unit": "rpm"}
